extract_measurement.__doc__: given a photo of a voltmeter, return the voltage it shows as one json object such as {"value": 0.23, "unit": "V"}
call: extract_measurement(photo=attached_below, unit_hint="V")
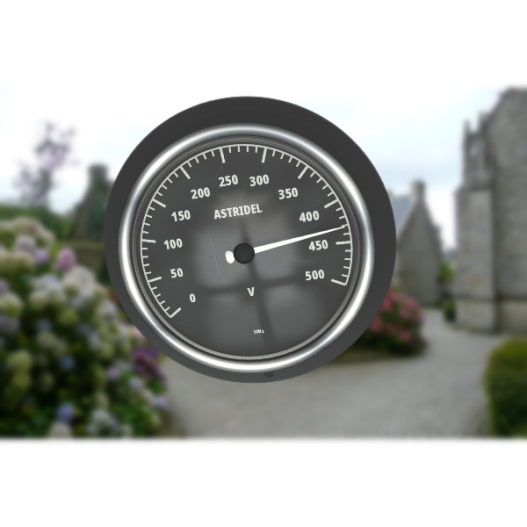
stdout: {"value": 430, "unit": "V"}
